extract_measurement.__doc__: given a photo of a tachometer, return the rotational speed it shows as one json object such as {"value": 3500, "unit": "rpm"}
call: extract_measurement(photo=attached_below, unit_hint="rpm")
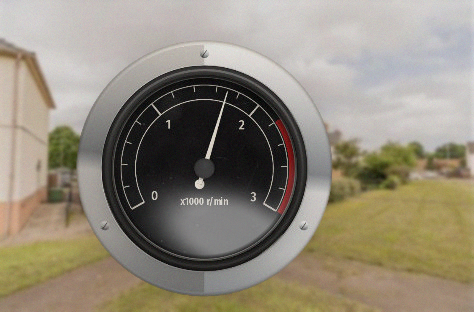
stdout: {"value": 1700, "unit": "rpm"}
